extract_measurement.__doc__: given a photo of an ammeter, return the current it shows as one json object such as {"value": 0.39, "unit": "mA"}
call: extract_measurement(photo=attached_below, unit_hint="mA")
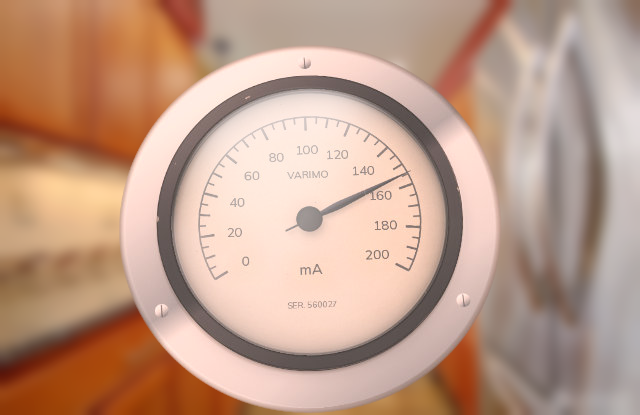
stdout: {"value": 155, "unit": "mA"}
